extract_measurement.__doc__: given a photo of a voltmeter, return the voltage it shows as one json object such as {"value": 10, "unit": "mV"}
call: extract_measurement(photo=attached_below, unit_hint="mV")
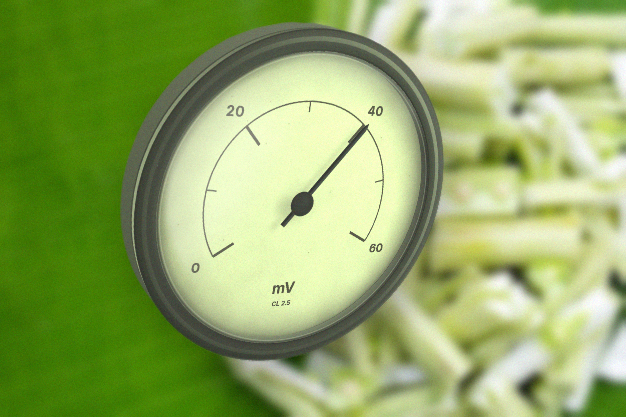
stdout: {"value": 40, "unit": "mV"}
